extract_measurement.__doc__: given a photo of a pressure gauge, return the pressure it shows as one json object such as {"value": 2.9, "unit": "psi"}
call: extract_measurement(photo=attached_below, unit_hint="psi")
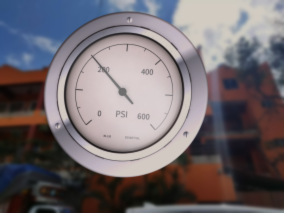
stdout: {"value": 200, "unit": "psi"}
